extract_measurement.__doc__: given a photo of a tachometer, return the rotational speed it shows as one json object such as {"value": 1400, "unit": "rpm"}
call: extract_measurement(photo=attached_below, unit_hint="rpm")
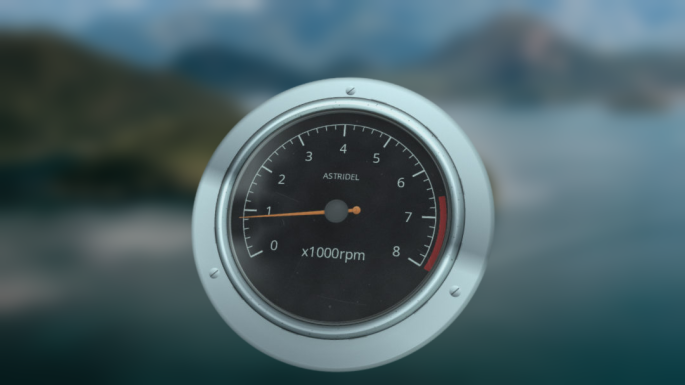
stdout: {"value": 800, "unit": "rpm"}
